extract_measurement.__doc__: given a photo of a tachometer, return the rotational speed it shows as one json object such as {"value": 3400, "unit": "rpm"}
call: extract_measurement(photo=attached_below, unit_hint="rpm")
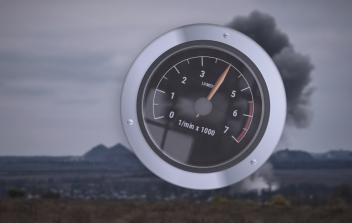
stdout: {"value": 4000, "unit": "rpm"}
